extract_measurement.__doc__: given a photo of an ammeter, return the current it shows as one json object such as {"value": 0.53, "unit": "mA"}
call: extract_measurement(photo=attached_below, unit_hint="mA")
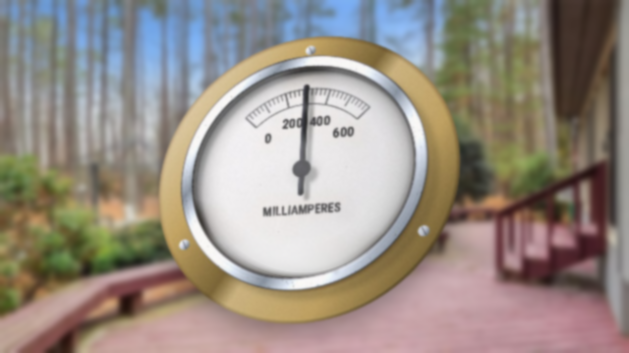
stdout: {"value": 300, "unit": "mA"}
